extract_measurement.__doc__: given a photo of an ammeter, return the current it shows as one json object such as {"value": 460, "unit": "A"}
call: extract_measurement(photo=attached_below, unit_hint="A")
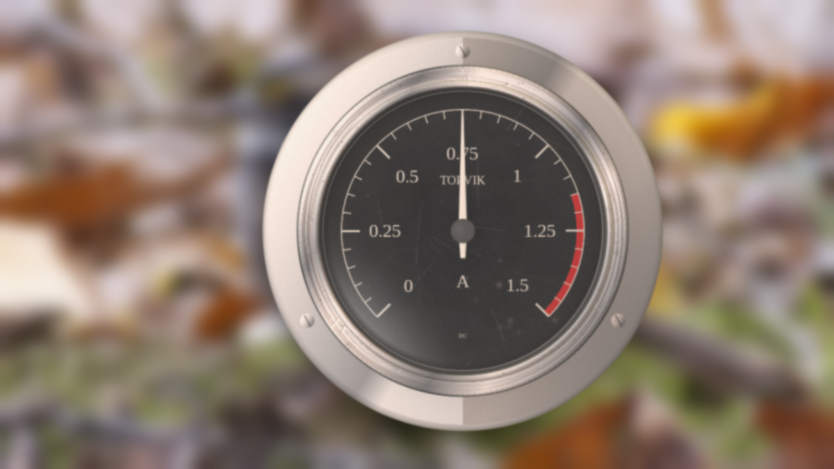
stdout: {"value": 0.75, "unit": "A"}
